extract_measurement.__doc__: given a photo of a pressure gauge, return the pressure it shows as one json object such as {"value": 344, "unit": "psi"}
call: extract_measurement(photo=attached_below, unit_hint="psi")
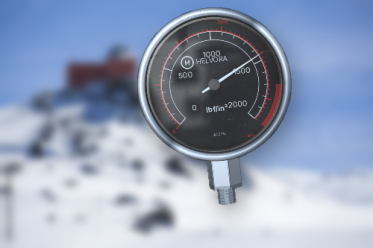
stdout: {"value": 1450, "unit": "psi"}
